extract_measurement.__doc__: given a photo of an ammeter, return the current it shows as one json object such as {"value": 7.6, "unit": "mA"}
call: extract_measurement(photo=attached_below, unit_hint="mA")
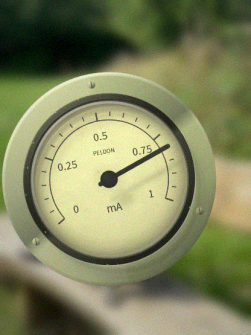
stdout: {"value": 0.8, "unit": "mA"}
